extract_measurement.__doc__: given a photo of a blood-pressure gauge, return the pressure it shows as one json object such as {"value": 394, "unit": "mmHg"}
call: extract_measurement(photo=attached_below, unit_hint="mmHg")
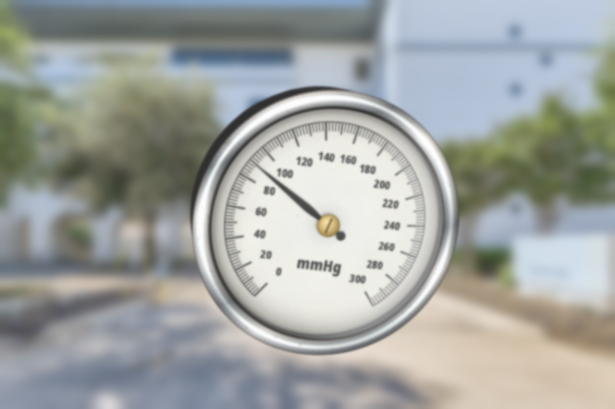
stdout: {"value": 90, "unit": "mmHg"}
